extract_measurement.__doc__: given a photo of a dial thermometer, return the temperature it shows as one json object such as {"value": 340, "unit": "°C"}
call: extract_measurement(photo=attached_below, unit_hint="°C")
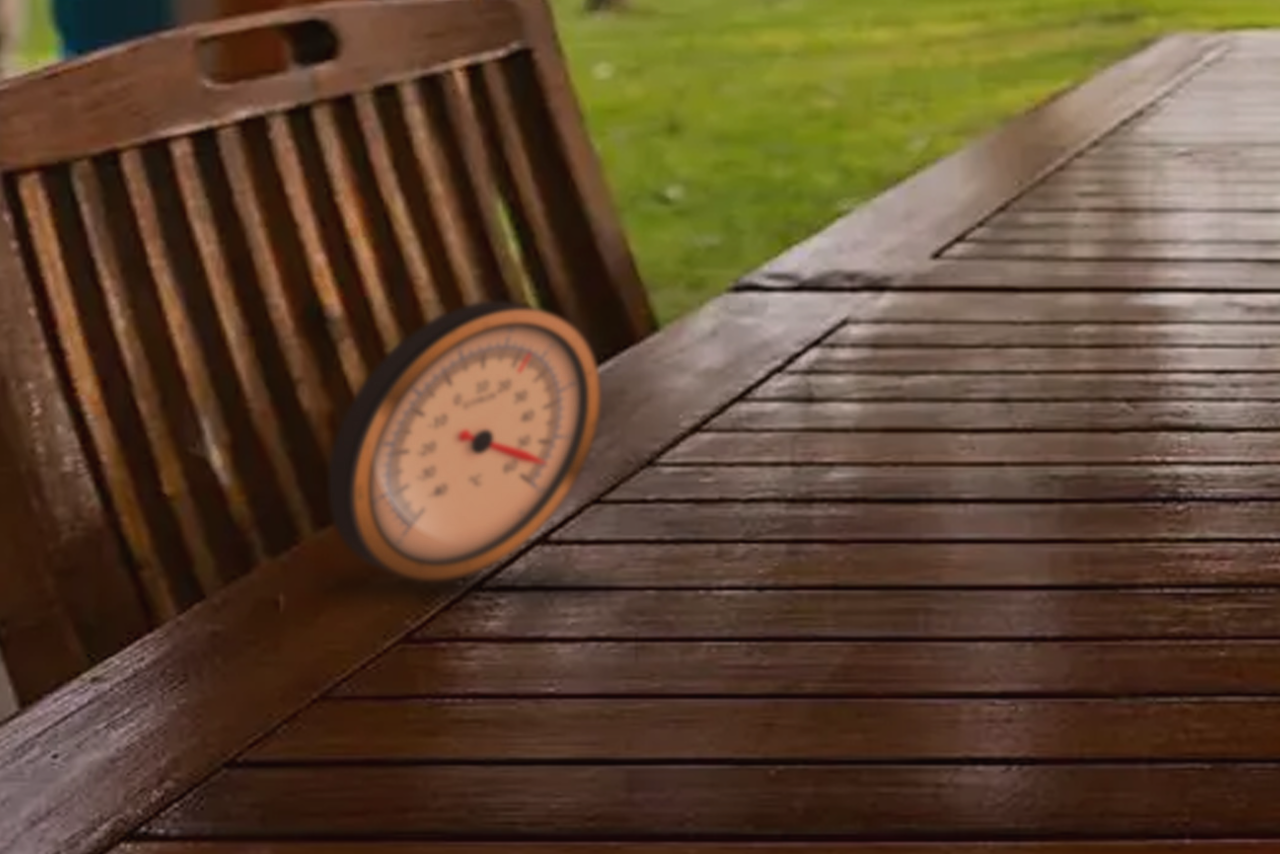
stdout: {"value": 55, "unit": "°C"}
